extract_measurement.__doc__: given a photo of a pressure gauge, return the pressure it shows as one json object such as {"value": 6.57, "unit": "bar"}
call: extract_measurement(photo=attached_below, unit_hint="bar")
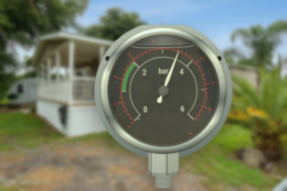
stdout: {"value": 3.5, "unit": "bar"}
